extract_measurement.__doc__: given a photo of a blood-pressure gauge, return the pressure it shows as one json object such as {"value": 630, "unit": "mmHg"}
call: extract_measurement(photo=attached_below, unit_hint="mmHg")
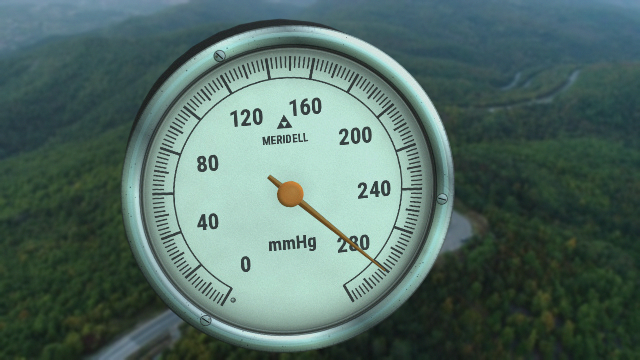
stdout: {"value": 280, "unit": "mmHg"}
